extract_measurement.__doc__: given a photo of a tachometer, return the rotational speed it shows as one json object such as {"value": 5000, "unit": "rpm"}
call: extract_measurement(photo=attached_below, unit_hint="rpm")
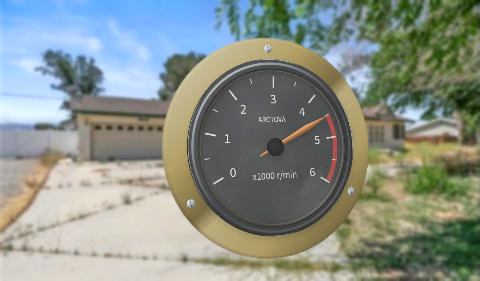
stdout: {"value": 4500, "unit": "rpm"}
